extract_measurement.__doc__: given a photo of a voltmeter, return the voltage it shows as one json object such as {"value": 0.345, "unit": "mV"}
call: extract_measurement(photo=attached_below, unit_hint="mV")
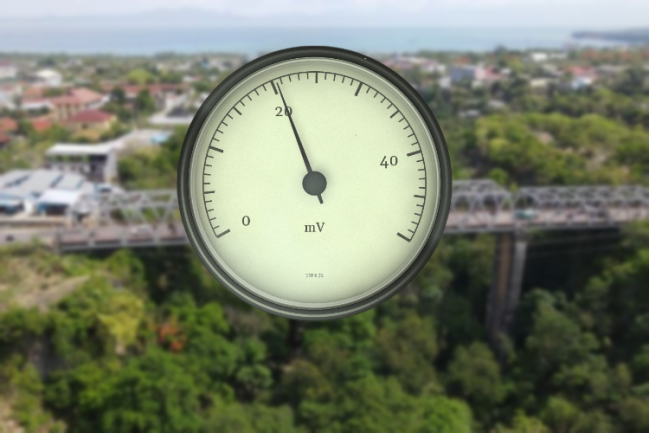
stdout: {"value": 20.5, "unit": "mV"}
